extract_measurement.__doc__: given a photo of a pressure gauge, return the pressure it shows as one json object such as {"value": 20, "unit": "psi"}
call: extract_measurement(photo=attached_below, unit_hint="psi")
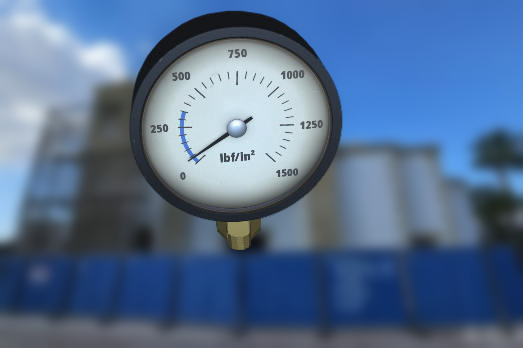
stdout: {"value": 50, "unit": "psi"}
